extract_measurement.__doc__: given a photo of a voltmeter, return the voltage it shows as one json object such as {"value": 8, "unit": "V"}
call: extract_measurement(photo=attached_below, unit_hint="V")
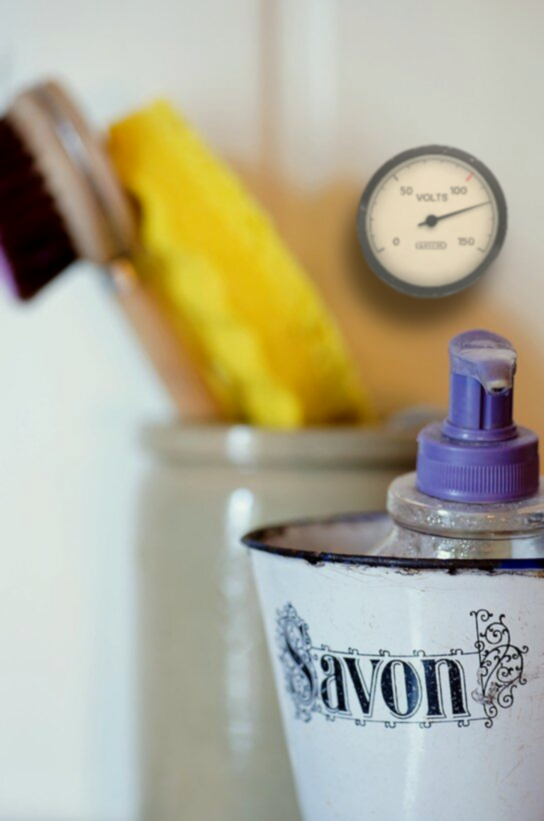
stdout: {"value": 120, "unit": "V"}
